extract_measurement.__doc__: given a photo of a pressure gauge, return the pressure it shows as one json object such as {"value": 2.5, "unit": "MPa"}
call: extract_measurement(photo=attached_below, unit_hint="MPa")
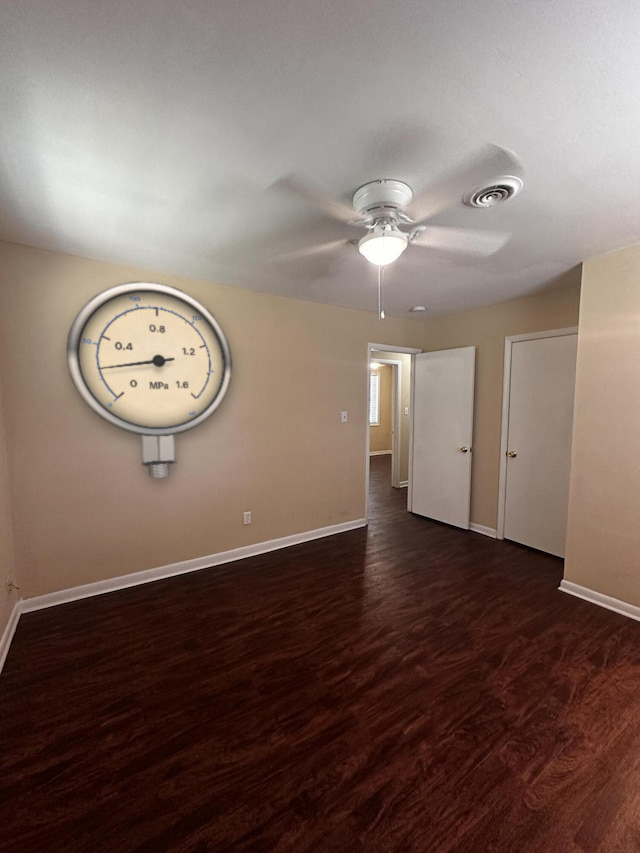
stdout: {"value": 0.2, "unit": "MPa"}
